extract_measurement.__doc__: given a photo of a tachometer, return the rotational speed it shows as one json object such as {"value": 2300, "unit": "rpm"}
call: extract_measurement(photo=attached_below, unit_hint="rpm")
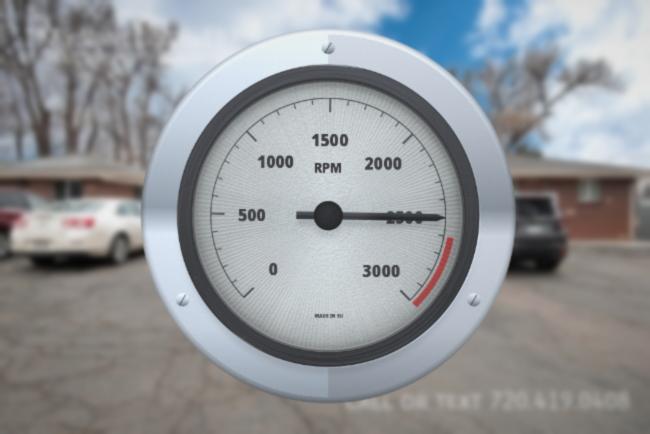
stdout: {"value": 2500, "unit": "rpm"}
